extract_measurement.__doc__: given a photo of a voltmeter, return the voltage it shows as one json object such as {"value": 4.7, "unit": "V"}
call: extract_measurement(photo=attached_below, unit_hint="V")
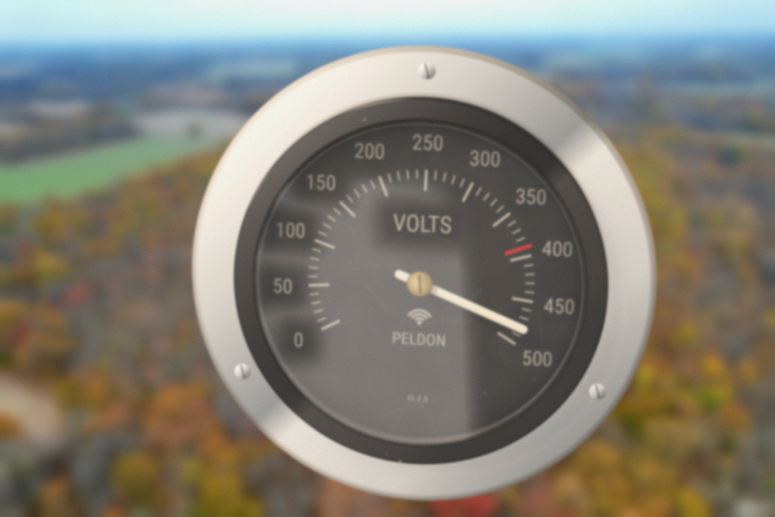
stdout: {"value": 480, "unit": "V"}
